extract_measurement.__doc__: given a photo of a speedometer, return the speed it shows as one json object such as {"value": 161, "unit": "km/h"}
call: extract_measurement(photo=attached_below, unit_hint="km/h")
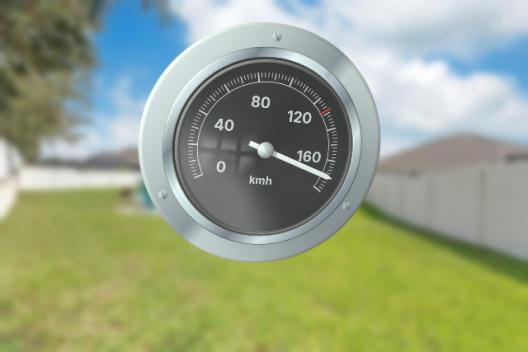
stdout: {"value": 170, "unit": "km/h"}
